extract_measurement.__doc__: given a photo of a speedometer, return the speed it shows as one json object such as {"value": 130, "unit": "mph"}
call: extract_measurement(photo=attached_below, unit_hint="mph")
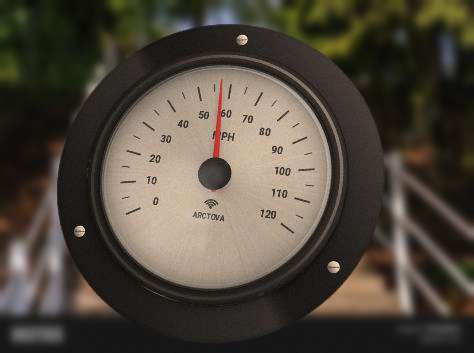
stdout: {"value": 57.5, "unit": "mph"}
